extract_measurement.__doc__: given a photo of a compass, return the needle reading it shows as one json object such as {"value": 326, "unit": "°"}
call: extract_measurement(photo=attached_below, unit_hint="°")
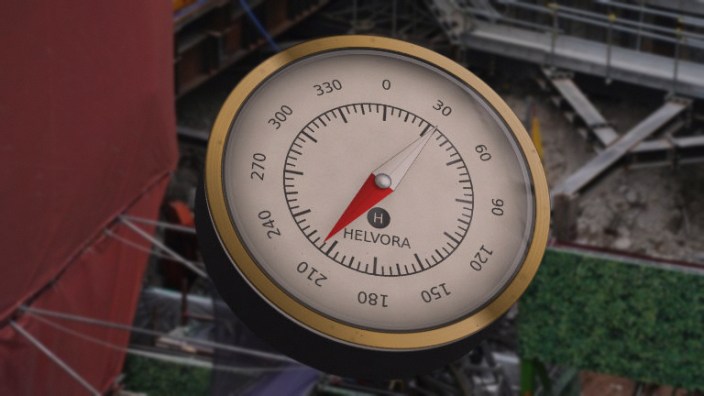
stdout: {"value": 215, "unit": "°"}
